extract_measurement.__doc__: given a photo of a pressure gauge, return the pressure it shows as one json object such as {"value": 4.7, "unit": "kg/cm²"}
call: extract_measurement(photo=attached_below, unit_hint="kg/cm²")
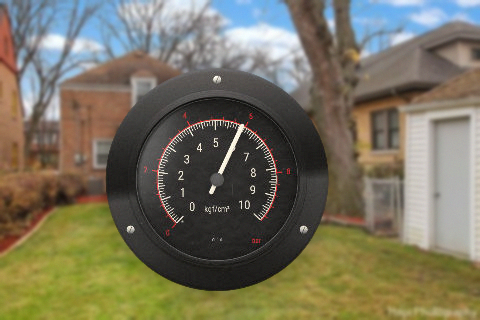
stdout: {"value": 6, "unit": "kg/cm²"}
